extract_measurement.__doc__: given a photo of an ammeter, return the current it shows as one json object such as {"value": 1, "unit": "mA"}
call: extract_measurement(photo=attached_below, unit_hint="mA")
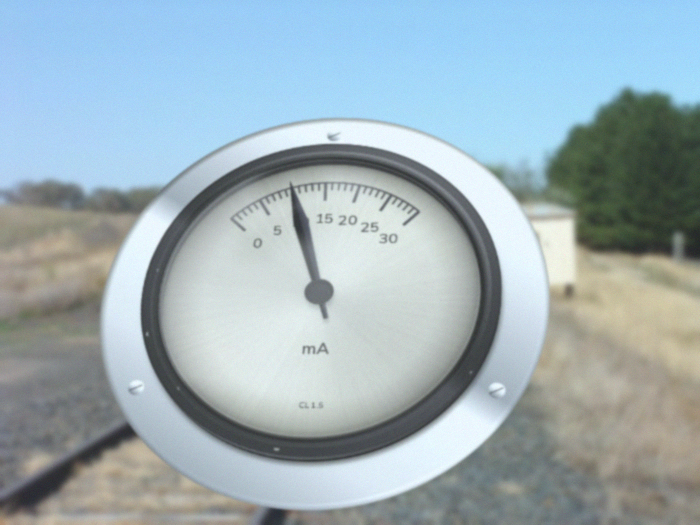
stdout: {"value": 10, "unit": "mA"}
